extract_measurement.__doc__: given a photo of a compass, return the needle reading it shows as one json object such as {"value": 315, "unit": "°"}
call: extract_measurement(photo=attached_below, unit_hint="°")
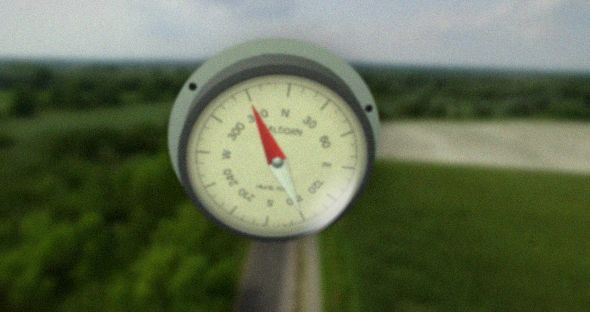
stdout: {"value": 330, "unit": "°"}
